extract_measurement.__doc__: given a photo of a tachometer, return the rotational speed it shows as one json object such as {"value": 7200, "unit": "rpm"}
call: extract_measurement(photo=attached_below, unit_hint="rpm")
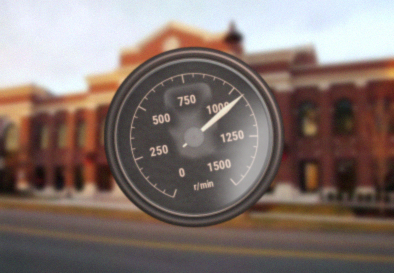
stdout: {"value": 1050, "unit": "rpm"}
